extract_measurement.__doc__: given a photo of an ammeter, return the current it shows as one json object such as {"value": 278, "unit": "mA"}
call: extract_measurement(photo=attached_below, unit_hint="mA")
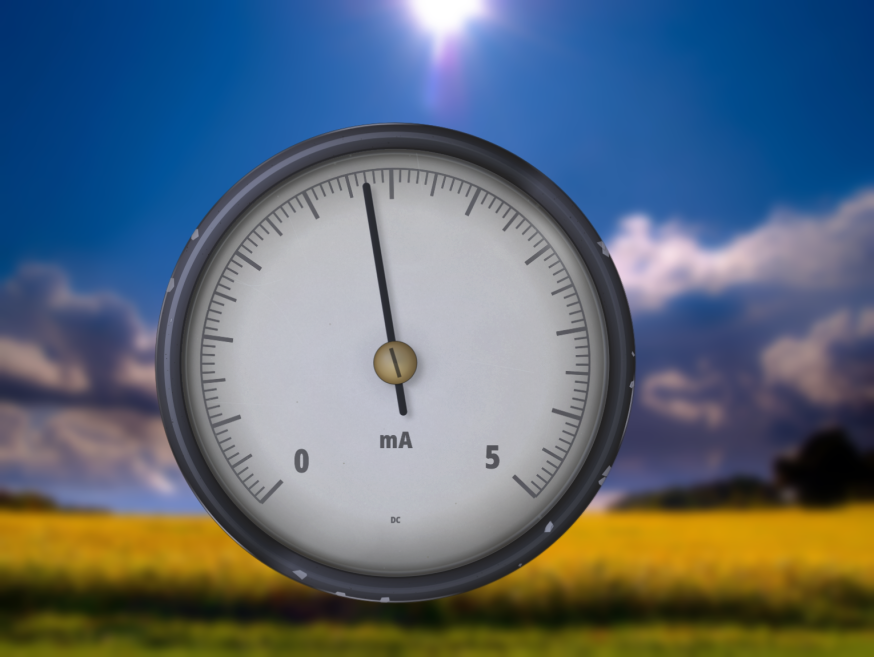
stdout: {"value": 2.35, "unit": "mA"}
